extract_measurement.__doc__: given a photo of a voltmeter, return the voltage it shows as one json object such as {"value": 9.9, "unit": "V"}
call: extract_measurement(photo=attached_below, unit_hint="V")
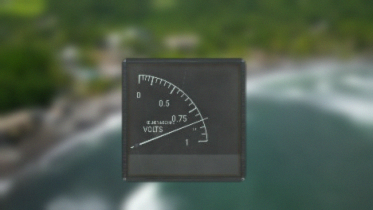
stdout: {"value": 0.85, "unit": "V"}
